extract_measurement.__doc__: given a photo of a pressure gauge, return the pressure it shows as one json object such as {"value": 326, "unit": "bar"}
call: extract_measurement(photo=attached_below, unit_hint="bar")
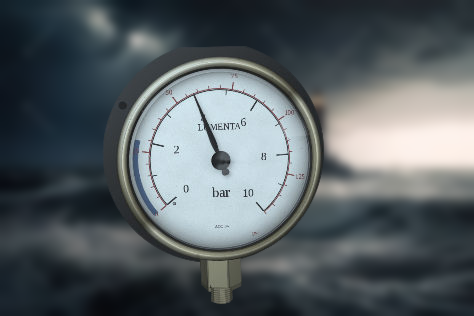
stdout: {"value": 4, "unit": "bar"}
